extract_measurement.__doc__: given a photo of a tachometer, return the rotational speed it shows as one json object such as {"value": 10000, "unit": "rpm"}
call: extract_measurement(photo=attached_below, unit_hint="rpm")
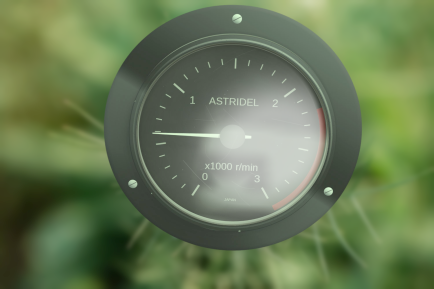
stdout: {"value": 600, "unit": "rpm"}
